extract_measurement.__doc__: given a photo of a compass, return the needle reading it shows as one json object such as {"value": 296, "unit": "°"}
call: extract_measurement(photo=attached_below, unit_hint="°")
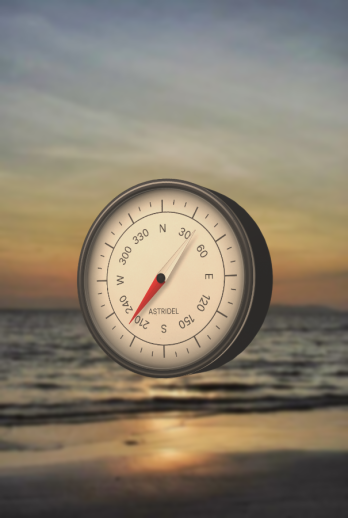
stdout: {"value": 220, "unit": "°"}
